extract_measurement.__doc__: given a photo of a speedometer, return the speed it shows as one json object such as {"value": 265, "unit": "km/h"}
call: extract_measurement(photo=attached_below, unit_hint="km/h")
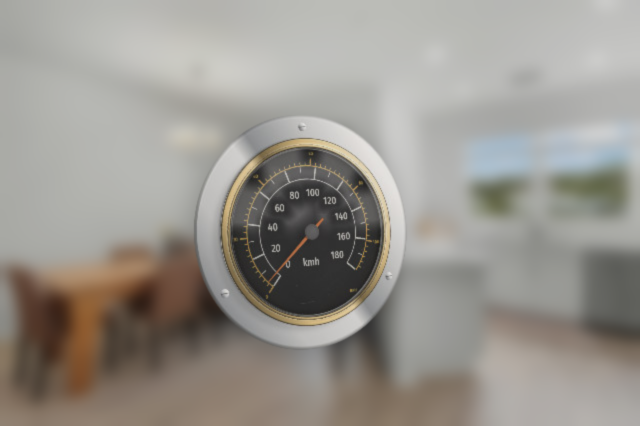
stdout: {"value": 5, "unit": "km/h"}
